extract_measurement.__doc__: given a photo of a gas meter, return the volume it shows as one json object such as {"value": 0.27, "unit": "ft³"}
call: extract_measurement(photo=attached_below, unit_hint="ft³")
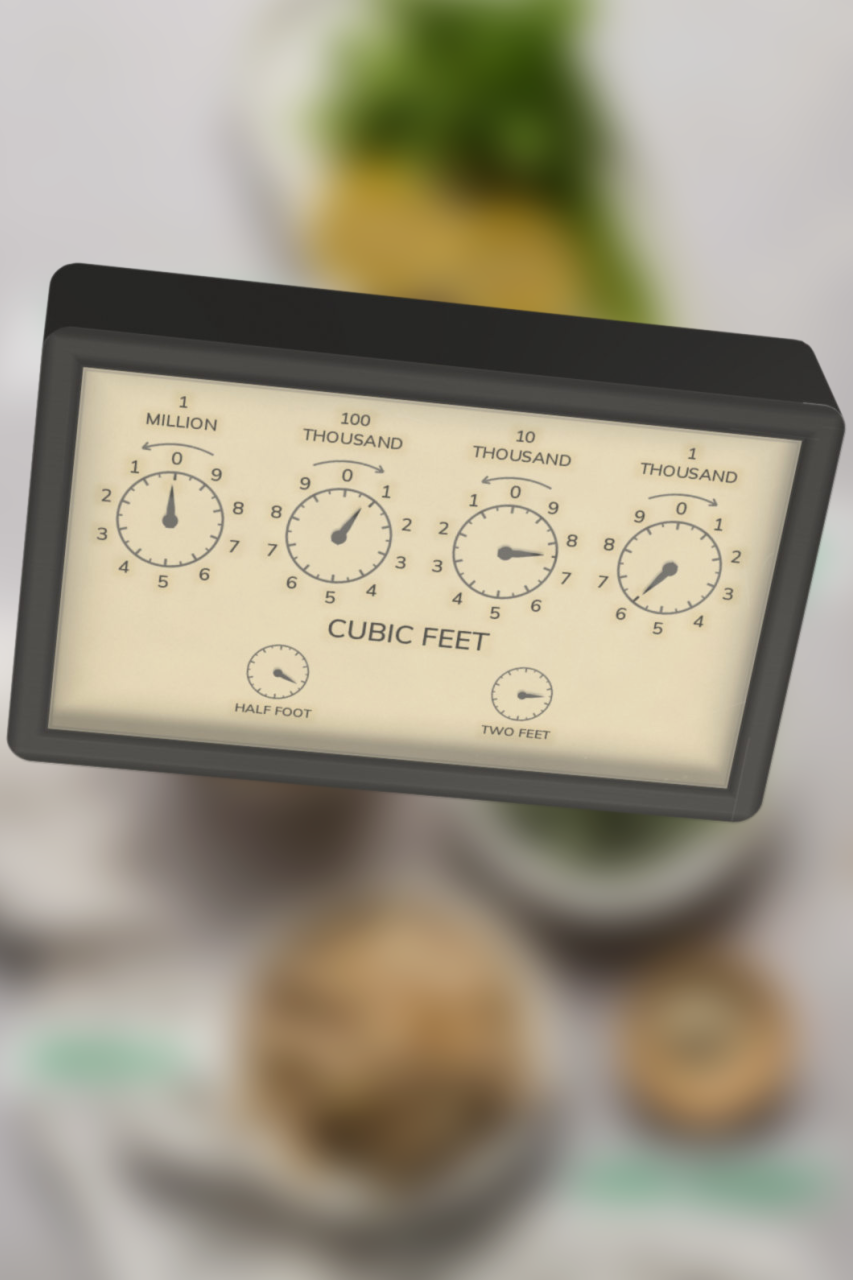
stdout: {"value": 7600, "unit": "ft³"}
